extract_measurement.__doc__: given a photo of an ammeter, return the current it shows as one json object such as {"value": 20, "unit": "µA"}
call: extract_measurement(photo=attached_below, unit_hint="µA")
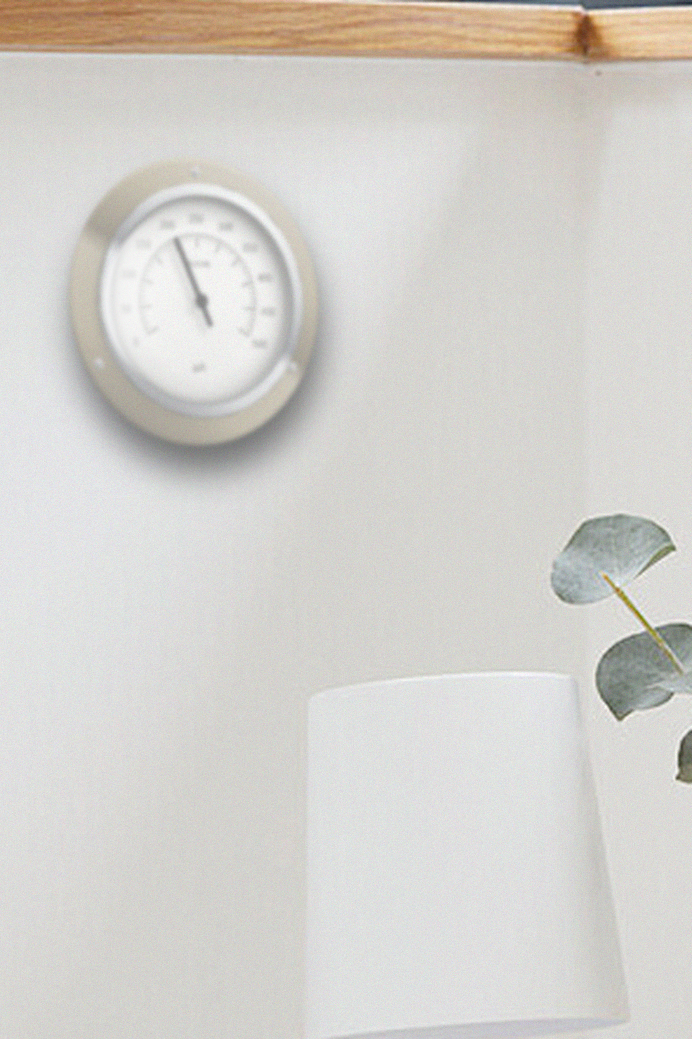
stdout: {"value": 200, "unit": "µA"}
